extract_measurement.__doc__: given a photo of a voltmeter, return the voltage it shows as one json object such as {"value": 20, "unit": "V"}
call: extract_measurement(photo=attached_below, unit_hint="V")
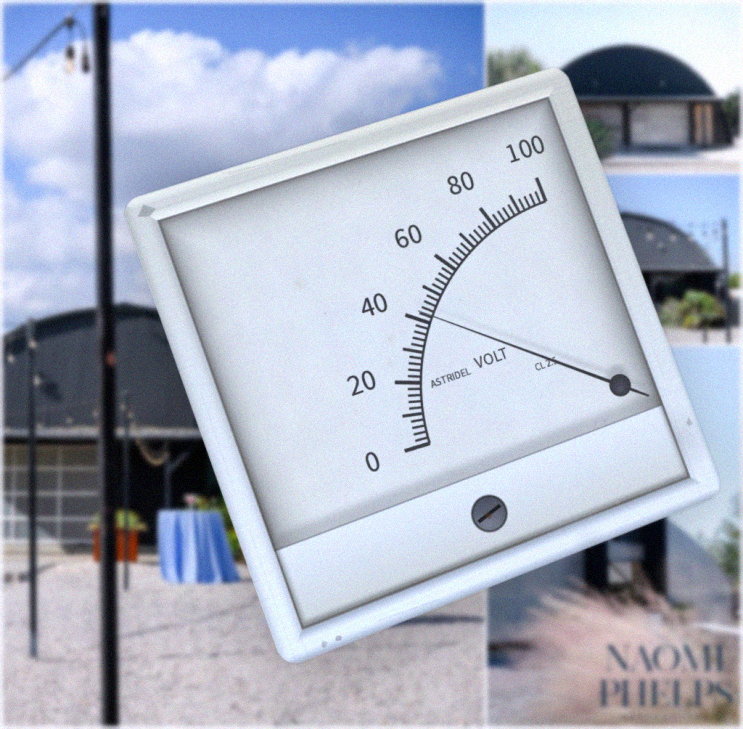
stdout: {"value": 42, "unit": "V"}
